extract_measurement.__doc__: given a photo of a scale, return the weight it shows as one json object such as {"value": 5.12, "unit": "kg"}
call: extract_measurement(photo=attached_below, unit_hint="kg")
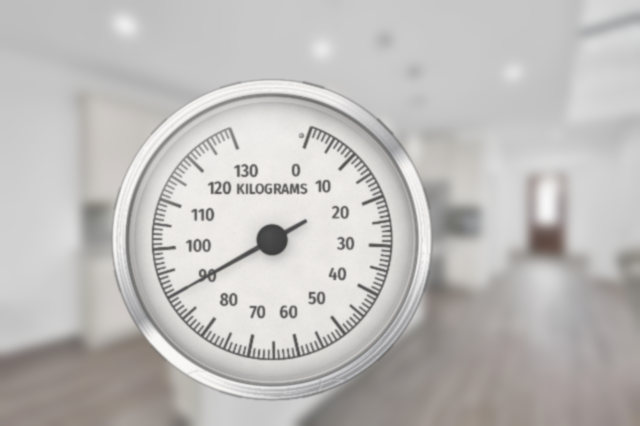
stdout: {"value": 90, "unit": "kg"}
